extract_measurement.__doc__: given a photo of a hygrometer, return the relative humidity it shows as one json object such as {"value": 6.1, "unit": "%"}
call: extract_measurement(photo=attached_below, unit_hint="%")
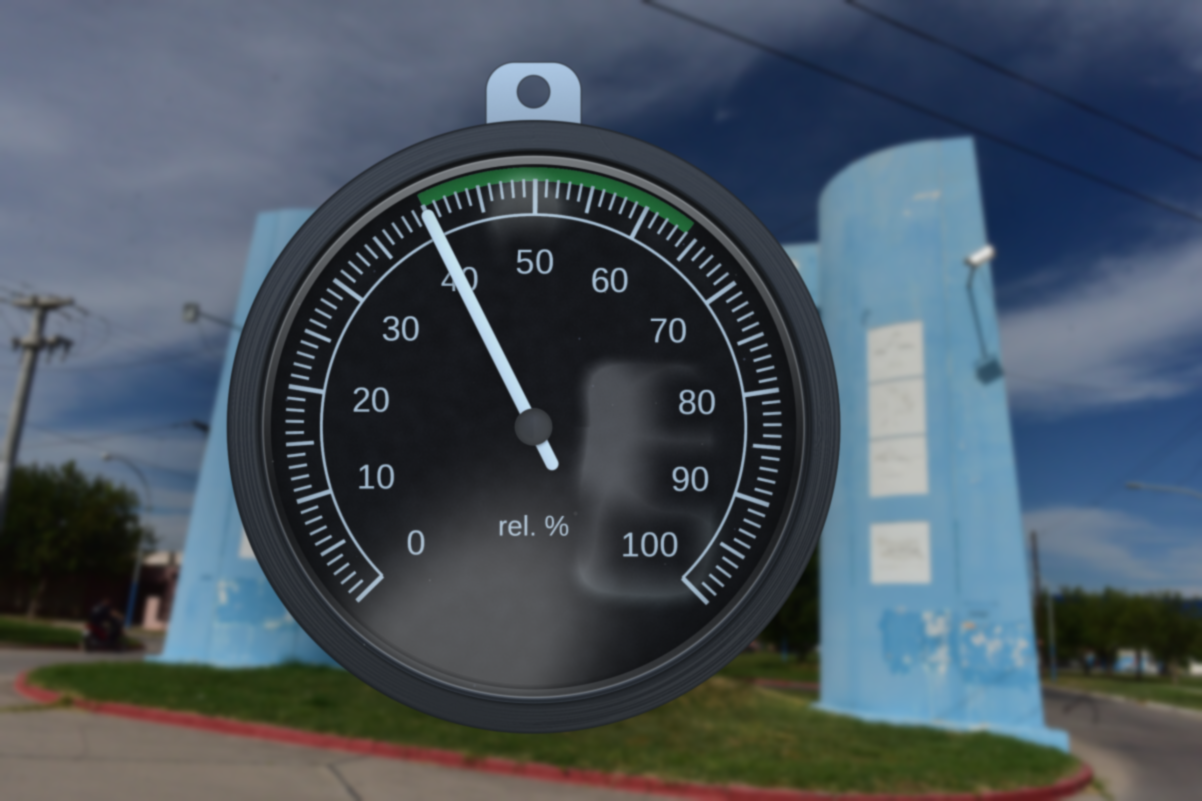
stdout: {"value": 40, "unit": "%"}
